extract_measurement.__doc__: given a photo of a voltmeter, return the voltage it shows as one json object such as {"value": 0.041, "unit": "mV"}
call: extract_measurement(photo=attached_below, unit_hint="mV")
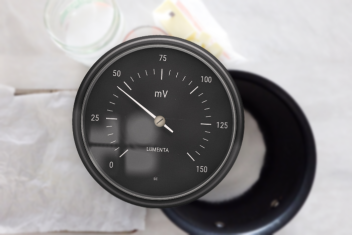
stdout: {"value": 45, "unit": "mV"}
